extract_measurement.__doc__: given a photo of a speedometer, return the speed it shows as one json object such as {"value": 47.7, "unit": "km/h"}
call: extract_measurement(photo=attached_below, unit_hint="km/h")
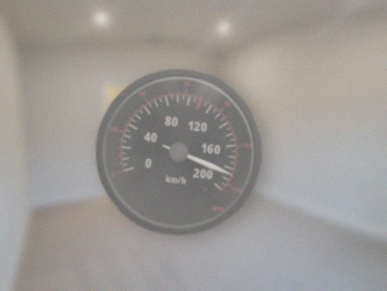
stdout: {"value": 185, "unit": "km/h"}
